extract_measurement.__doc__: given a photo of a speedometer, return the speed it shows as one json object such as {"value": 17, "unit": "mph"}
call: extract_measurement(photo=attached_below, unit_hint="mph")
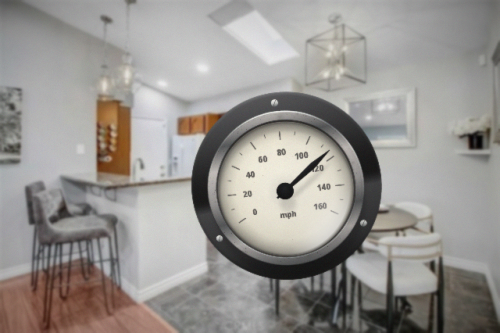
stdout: {"value": 115, "unit": "mph"}
